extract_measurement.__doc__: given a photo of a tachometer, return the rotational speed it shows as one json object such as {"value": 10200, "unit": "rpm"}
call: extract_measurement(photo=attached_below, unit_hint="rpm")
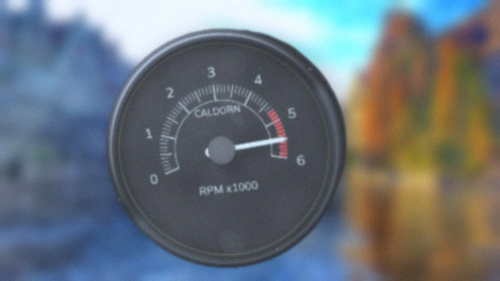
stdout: {"value": 5500, "unit": "rpm"}
